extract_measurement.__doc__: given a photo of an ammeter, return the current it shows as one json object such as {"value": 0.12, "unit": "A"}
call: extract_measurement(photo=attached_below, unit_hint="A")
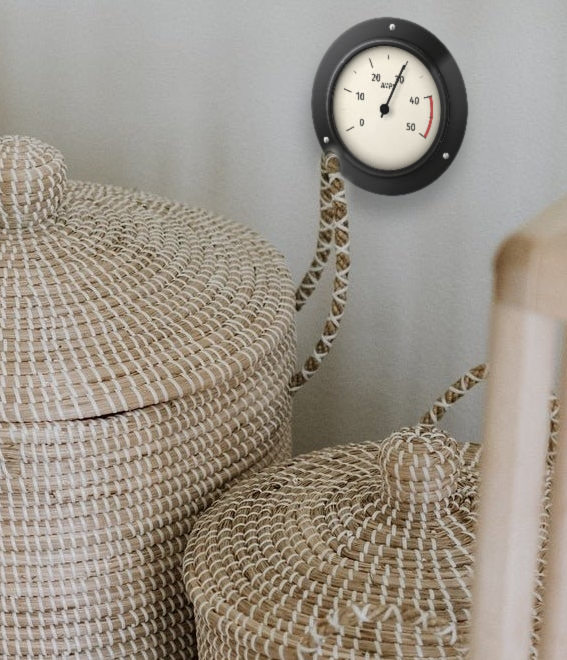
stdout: {"value": 30, "unit": "A"}
